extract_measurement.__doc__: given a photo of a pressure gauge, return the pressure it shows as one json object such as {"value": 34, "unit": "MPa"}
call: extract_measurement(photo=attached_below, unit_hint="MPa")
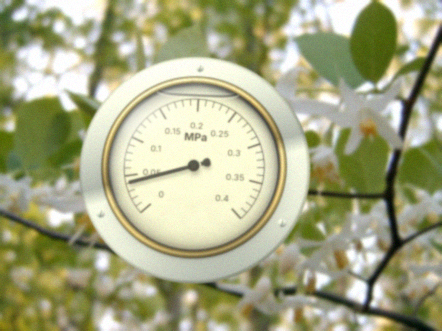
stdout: {"value": 0.04, "unit": "MPa"}
